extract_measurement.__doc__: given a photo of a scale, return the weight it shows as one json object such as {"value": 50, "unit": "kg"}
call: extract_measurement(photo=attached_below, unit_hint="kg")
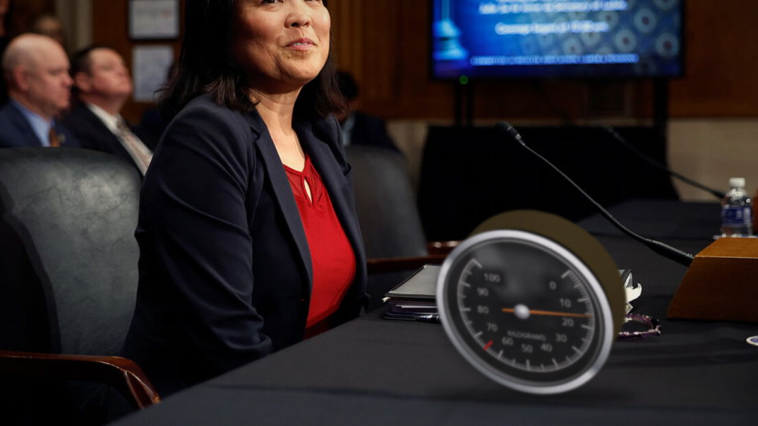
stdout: {"value": 15, "unit": "kg"}
